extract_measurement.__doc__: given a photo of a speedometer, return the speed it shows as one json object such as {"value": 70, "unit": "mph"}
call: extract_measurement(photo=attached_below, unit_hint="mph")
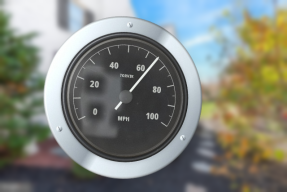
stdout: {"value": 65, "unit": "mph"}
